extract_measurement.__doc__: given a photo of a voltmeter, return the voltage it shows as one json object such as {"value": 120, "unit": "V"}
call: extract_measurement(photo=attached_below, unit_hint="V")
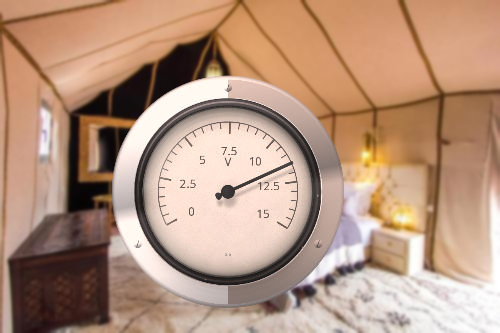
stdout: {"value": 11.5, "unit": "V"}
